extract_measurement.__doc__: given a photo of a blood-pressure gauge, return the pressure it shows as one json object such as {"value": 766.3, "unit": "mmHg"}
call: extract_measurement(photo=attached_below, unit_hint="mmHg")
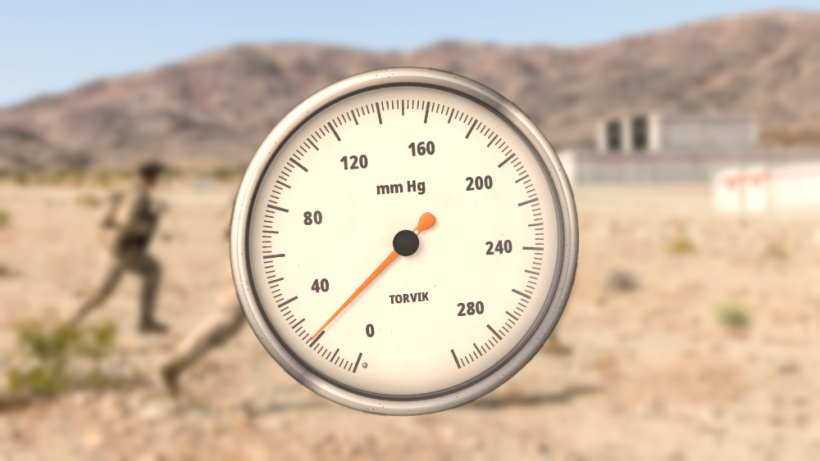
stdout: {"value": 22, "unit": "mmHg"}
